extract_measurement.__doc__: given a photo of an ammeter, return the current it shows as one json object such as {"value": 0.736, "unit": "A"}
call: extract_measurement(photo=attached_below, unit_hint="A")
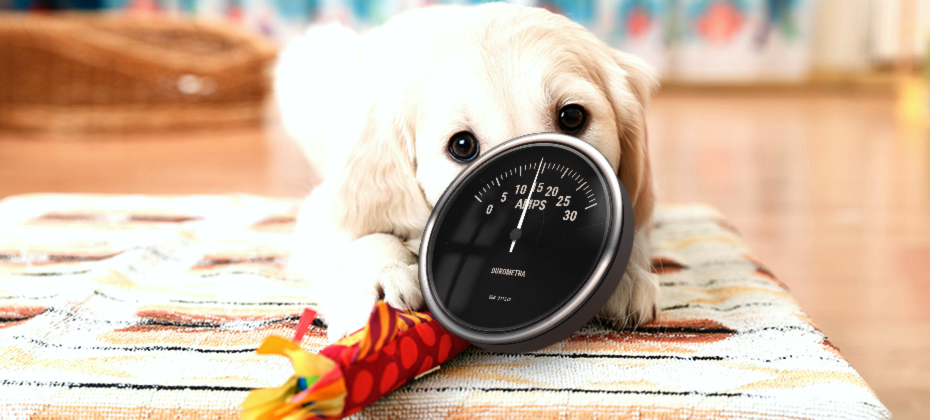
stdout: {"value": 15, "unit": "A"}
